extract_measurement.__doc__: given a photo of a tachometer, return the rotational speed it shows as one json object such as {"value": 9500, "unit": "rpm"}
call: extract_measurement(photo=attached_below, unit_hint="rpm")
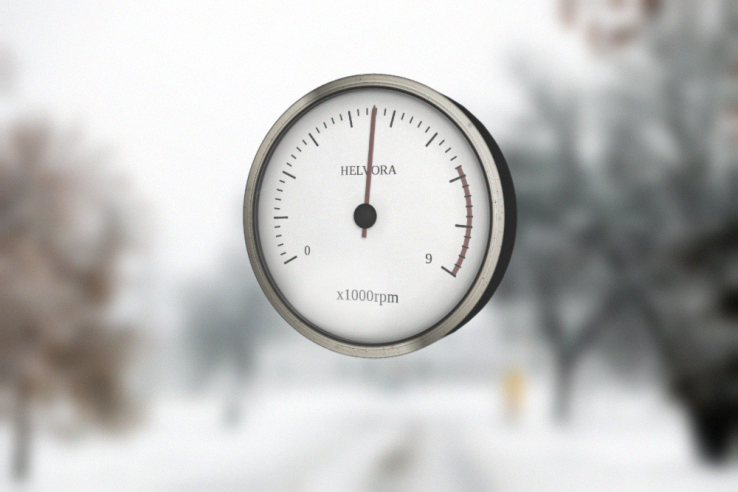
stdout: {"value": 4600, "unit": "rpm"}
